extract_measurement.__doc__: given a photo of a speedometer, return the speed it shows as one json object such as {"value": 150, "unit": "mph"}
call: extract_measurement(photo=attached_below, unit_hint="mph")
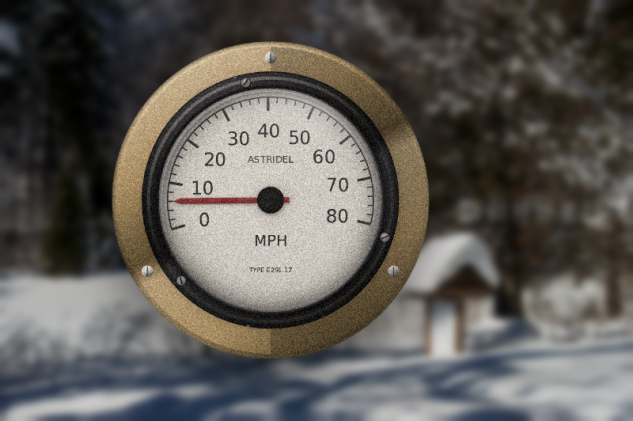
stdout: {"value": 6, "unit": "mph"}
